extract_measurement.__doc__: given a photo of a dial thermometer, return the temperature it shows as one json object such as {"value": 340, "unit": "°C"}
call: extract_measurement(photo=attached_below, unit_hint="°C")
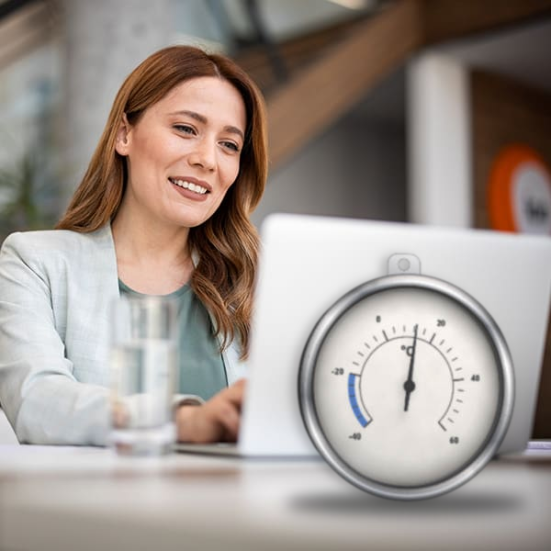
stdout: {"value": 12, "unit": "°C"}
